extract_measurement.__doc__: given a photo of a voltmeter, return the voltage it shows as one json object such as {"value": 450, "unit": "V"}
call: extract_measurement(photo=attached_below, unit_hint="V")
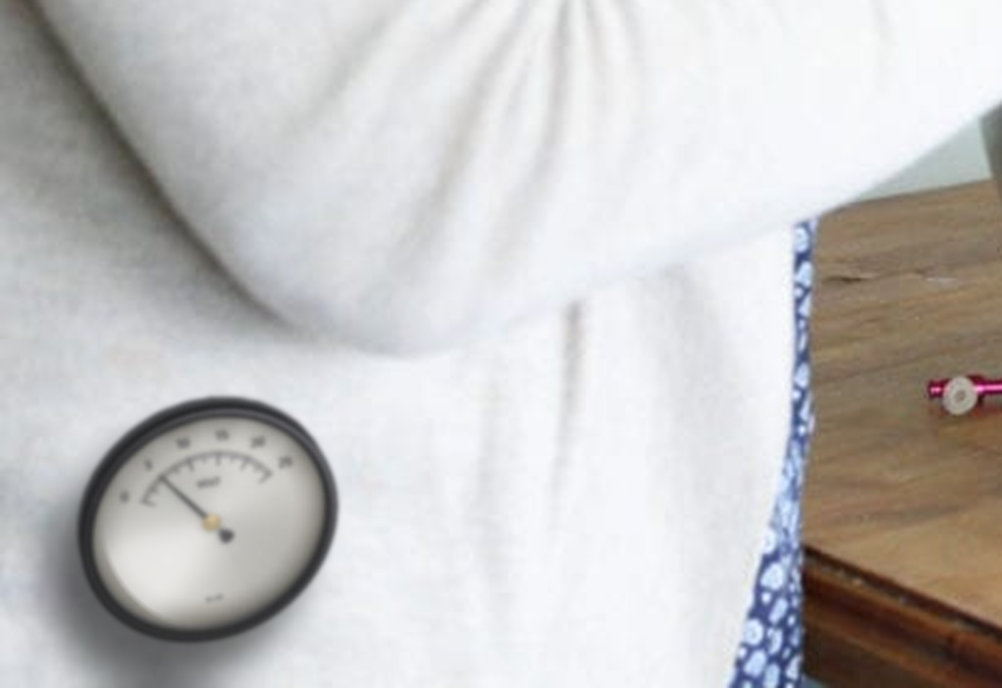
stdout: {"value": 5, "unit": "V"}
